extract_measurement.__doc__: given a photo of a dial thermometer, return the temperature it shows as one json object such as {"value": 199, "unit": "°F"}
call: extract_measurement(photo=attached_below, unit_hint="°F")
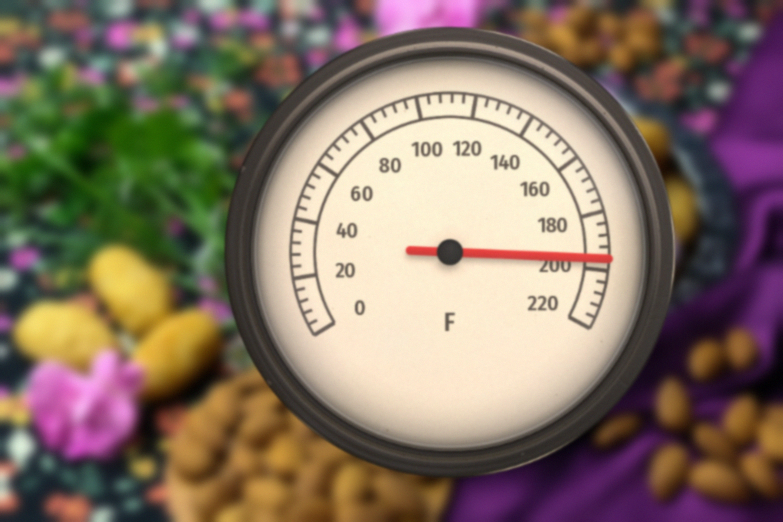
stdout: {"value": 196, "unit": "°F"}
